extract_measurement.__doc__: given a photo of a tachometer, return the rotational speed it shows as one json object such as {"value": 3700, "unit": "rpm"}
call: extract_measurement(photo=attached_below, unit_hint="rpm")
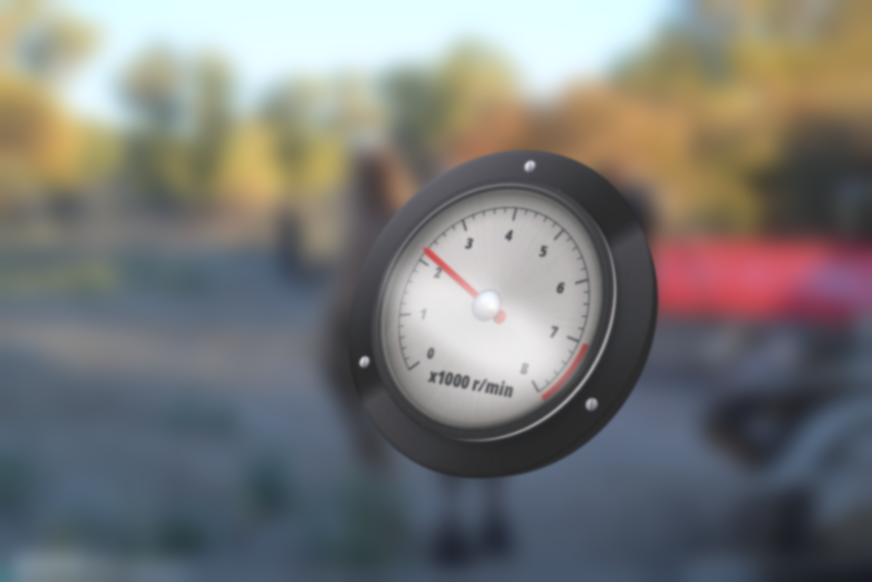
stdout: {"value": 2200, "unit": "rpm"}
